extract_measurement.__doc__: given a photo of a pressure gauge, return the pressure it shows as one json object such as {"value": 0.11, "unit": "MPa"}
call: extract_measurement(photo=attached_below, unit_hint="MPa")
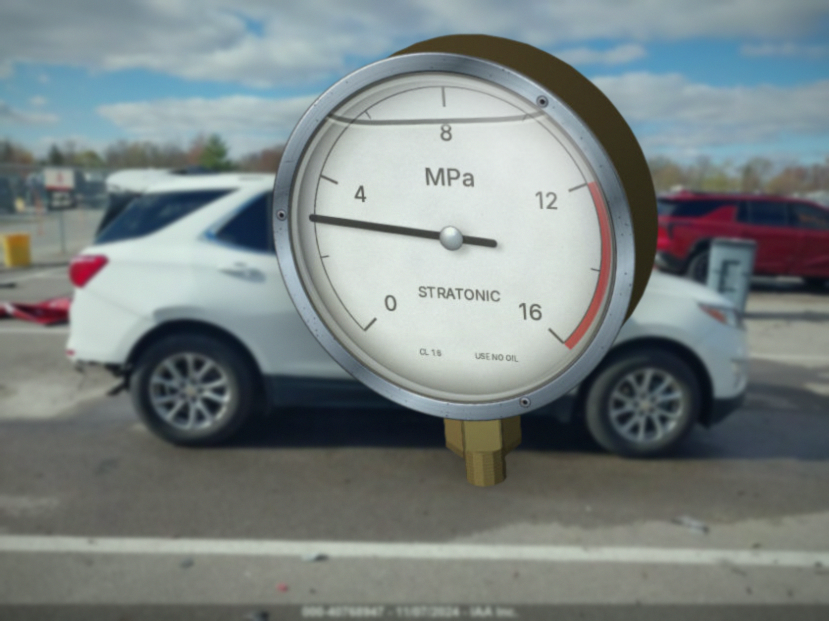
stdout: {"value": 3, "unit": "MPa"}
